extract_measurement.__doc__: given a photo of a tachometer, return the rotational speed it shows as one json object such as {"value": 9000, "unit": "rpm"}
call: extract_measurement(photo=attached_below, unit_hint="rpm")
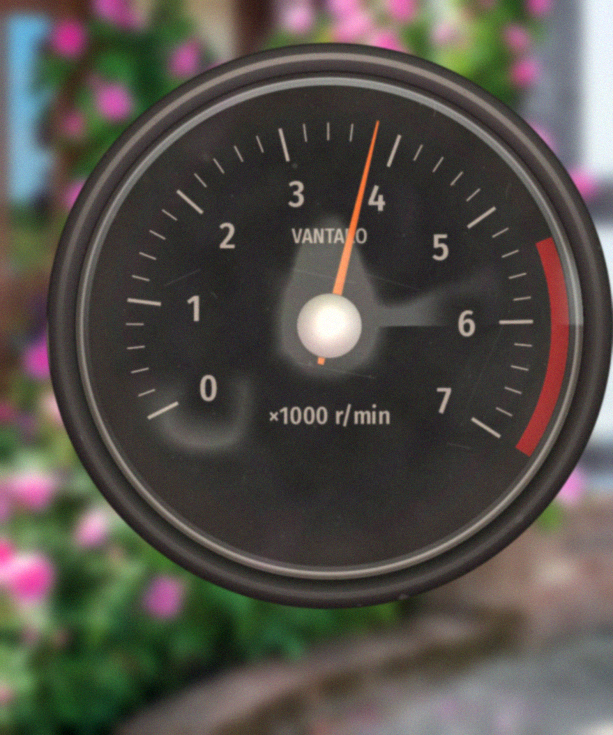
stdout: {"value": 3800, "unit": "rpm"}
